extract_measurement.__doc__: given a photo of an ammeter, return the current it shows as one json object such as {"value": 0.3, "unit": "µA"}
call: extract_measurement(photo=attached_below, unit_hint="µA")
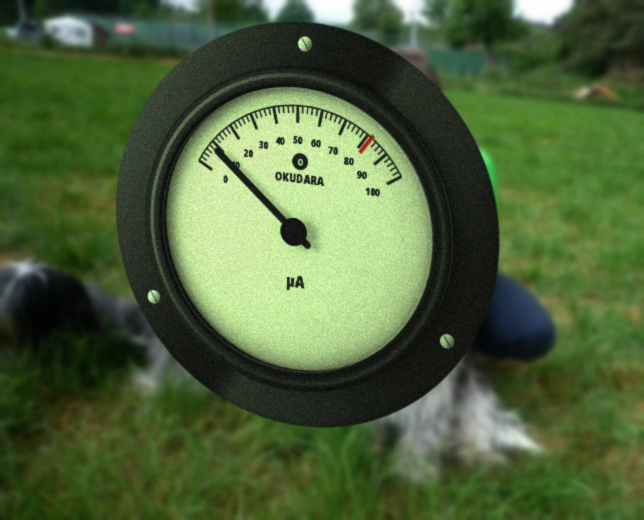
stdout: {"value": 10, "unit": "µA"}
